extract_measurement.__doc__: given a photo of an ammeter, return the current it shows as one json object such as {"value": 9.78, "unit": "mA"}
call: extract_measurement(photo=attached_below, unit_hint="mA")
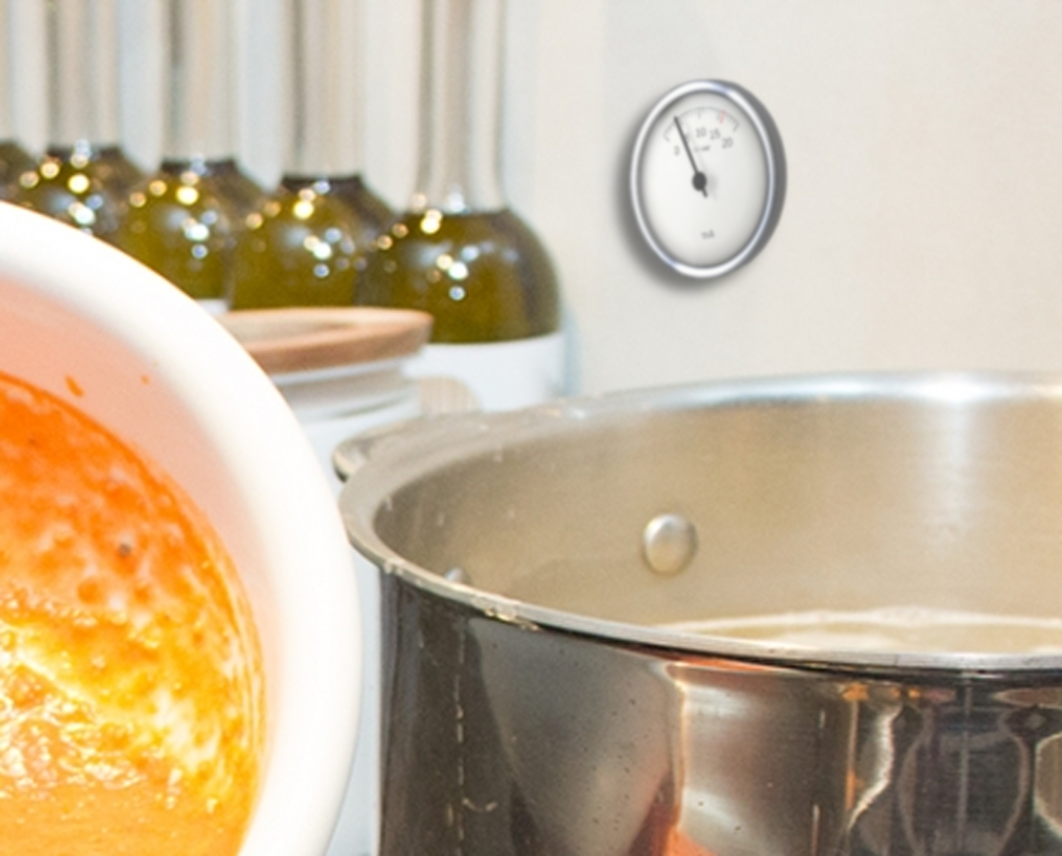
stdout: {"value": 5, "unit": "mA"}
